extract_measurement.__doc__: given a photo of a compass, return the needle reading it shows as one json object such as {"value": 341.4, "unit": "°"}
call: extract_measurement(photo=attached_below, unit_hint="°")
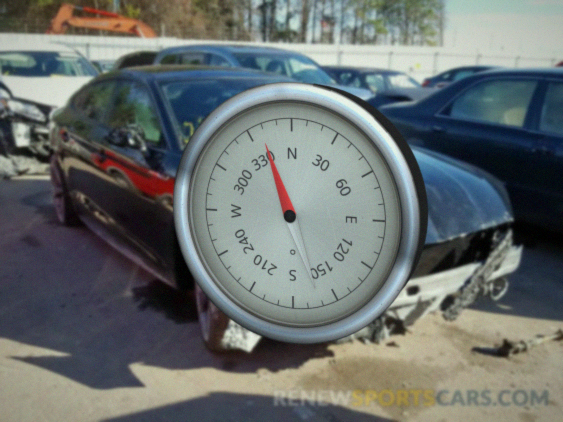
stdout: {"value": 340, "unit": "°"}
